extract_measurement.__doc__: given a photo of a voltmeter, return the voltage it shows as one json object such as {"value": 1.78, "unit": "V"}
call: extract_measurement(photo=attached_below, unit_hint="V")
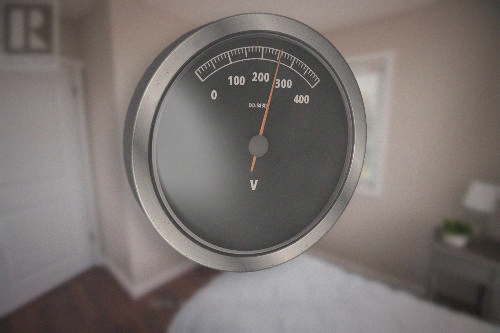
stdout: {"value": 250, "unit": "V"}
